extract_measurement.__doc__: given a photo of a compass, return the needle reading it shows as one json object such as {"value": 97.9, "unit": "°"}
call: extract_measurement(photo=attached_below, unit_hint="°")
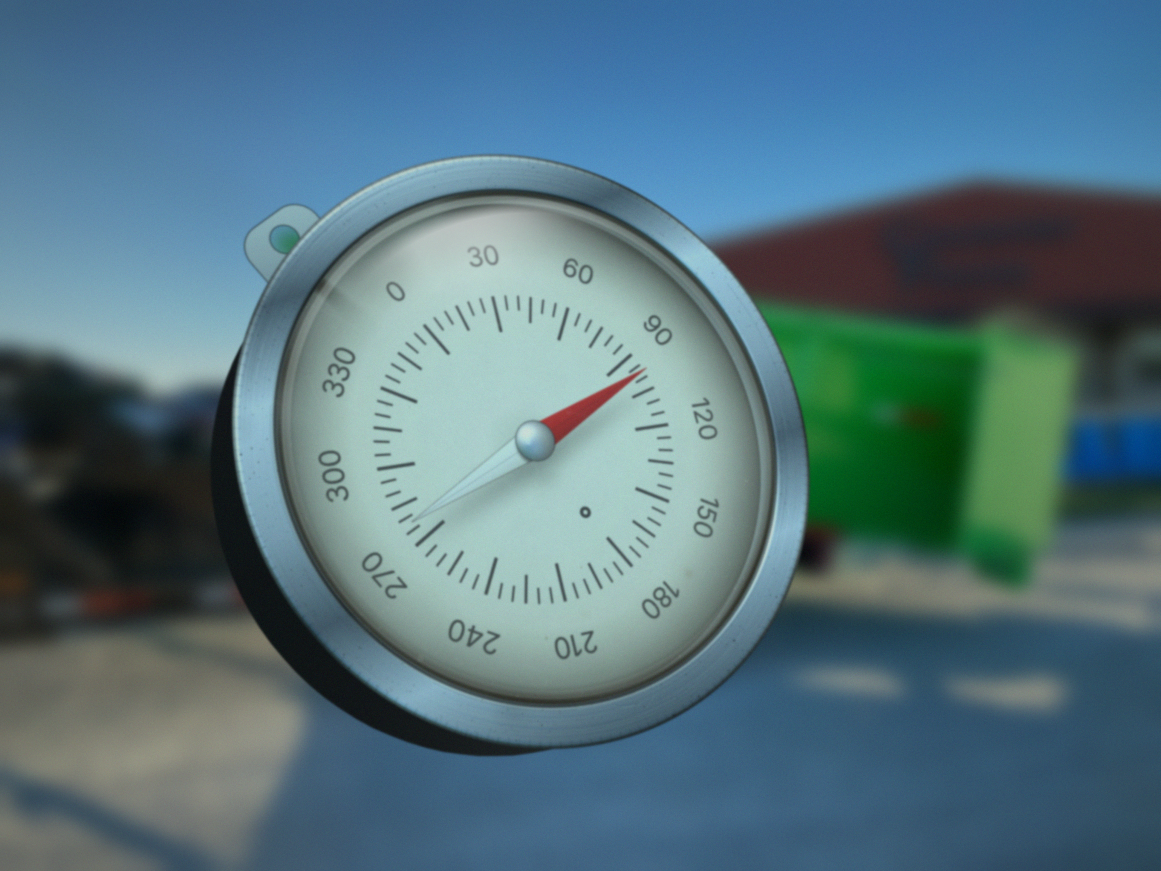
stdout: {"value": 97.5, "unit": "°"}
